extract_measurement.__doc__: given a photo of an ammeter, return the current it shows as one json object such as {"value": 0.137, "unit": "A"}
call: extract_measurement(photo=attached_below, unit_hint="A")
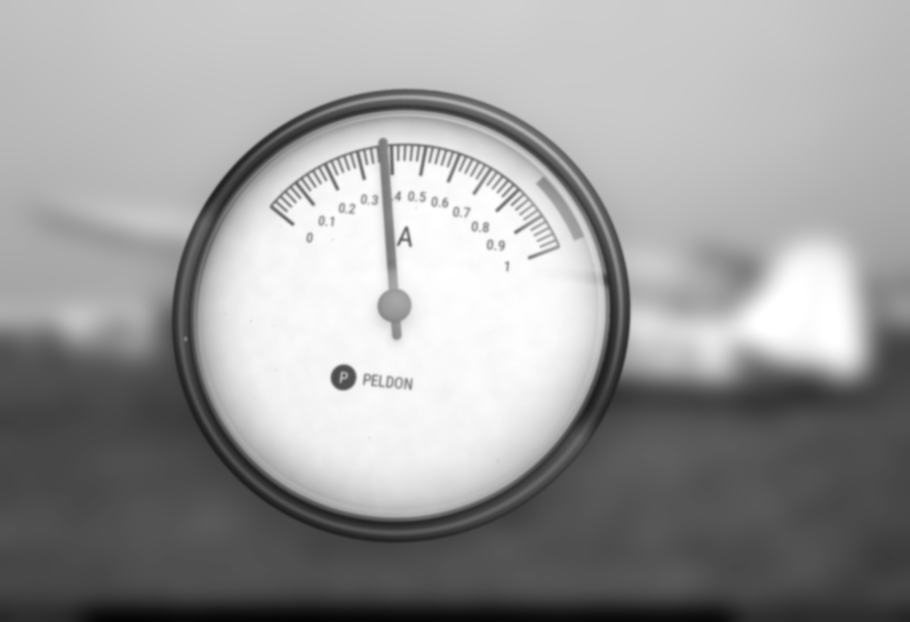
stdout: {"value": 0.38, "unit": "A"}
